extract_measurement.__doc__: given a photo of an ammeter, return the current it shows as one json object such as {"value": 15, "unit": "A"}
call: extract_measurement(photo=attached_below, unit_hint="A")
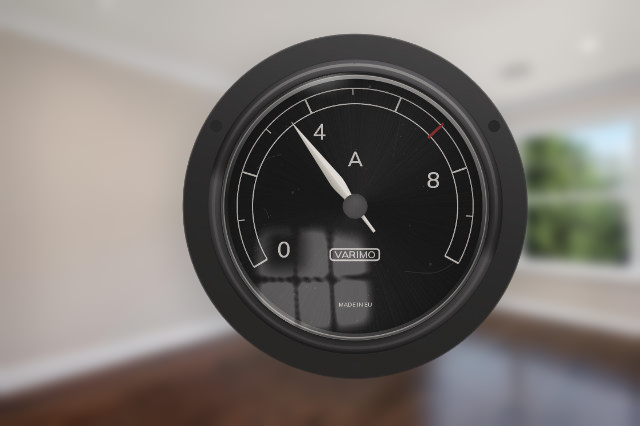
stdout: {"value": 3.5, "unit": "A"}
